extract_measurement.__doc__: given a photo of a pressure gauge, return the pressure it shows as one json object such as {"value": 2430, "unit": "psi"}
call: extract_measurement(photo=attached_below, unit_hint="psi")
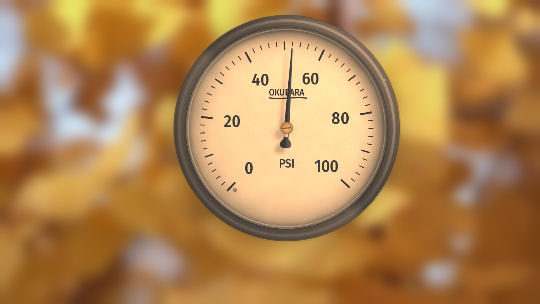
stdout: {"value": 52, "unit": "psi"}
